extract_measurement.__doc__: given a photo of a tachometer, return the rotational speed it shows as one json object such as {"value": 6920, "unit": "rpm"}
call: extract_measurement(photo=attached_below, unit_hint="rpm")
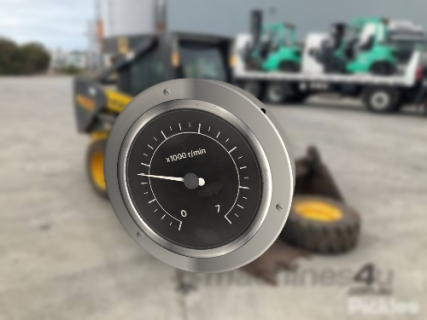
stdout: {"value": 1750, "unit": "rpm"}
